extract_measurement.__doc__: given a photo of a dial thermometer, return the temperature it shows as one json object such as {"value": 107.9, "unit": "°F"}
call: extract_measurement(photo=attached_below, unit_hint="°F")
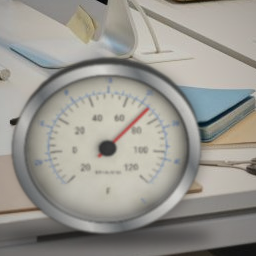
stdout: {"value": 72, "unit": "°F"}
